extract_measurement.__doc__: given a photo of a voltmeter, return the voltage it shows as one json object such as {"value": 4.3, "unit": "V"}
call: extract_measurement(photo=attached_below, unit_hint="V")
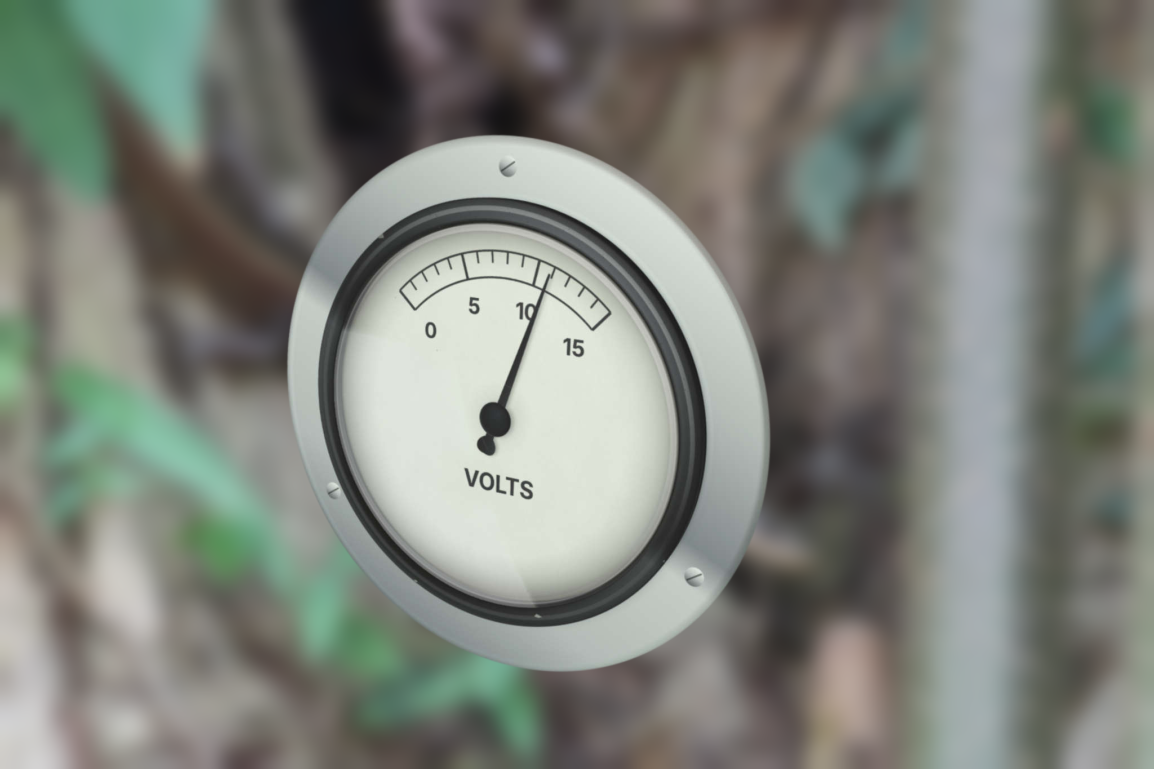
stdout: {"value": 11, "unit": "V"}
